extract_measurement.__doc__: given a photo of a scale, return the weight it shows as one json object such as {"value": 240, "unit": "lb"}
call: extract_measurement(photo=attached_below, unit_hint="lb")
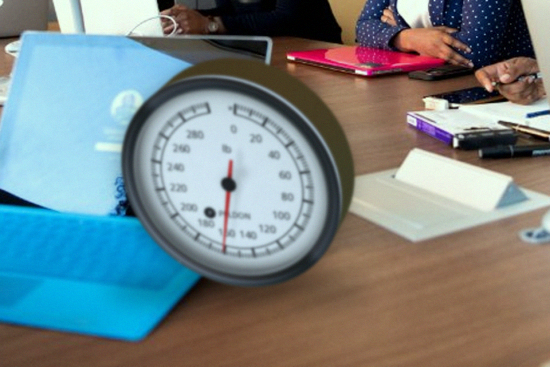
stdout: {"value": 160, "unit": "lb"}
